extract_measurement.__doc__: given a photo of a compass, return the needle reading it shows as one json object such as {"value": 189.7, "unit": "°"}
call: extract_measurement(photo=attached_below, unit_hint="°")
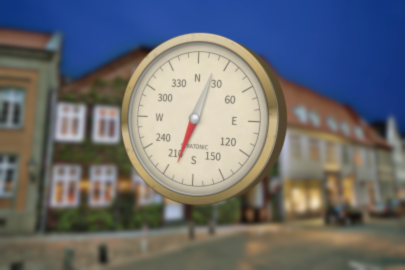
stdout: {"value": 200, "unit": "°"}
